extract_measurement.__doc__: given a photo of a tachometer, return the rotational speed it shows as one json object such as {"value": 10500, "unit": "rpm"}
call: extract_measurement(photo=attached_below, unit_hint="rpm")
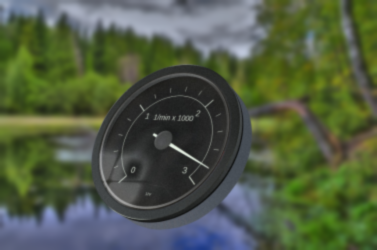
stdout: {"value": 2800, "unit": "rpm"}
